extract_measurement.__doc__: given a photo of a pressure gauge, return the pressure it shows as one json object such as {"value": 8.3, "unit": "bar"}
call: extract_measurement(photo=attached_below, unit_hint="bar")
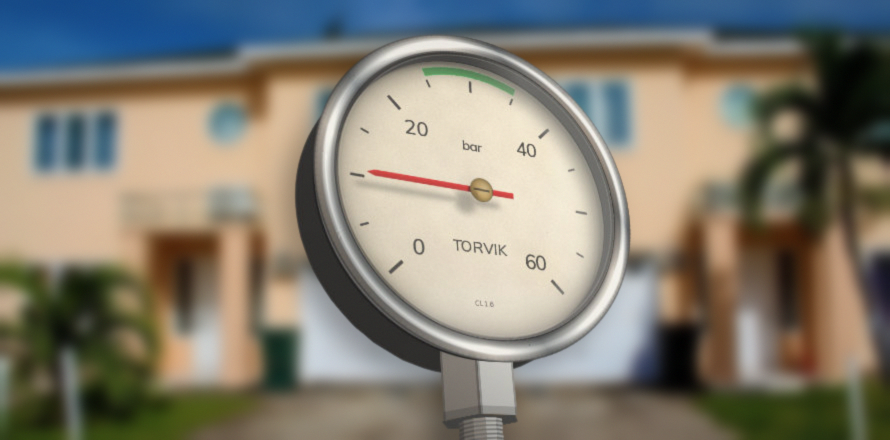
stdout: {"value": 10, "unit": "bar"}
